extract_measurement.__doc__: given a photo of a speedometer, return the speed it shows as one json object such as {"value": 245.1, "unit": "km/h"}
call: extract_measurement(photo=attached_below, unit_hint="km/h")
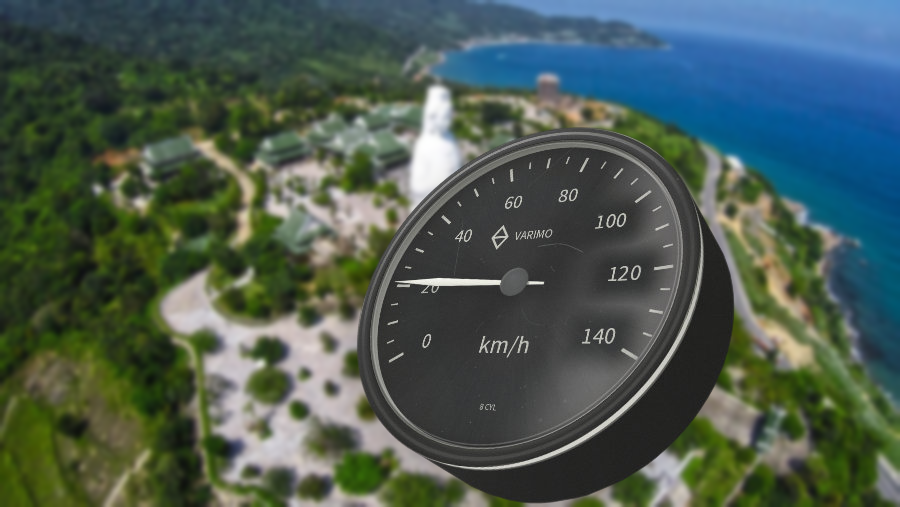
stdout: {"value": 20, "unit": "km/h"}
